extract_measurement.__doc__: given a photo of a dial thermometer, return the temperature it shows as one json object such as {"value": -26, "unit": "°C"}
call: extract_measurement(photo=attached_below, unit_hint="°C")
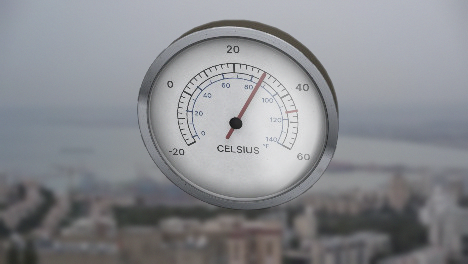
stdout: {"value": 30, "unit": "°C"}
